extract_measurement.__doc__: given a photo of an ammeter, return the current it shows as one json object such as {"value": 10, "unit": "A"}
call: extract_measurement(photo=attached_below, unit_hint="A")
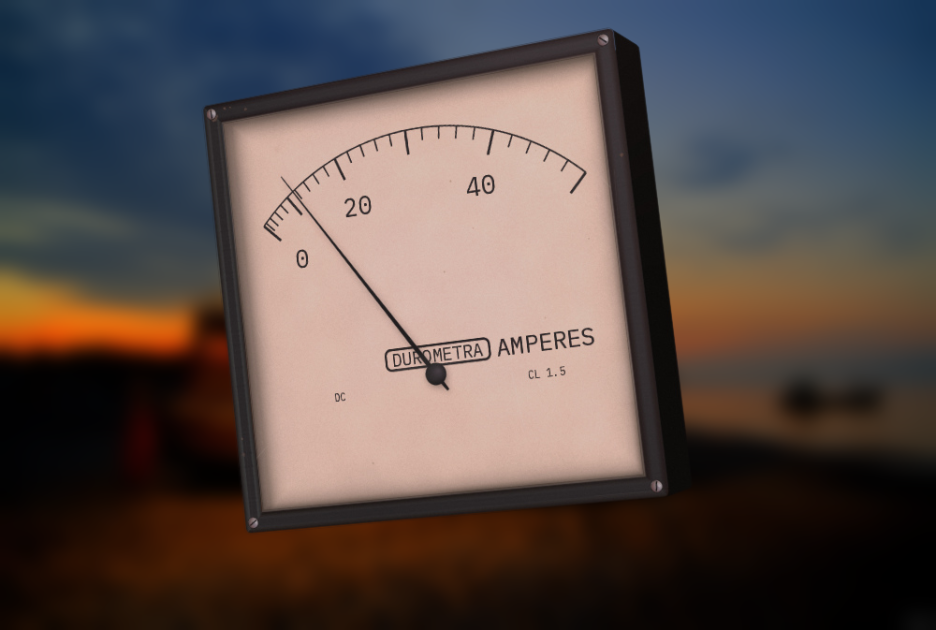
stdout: {"value": 12, "unit": "A"}
